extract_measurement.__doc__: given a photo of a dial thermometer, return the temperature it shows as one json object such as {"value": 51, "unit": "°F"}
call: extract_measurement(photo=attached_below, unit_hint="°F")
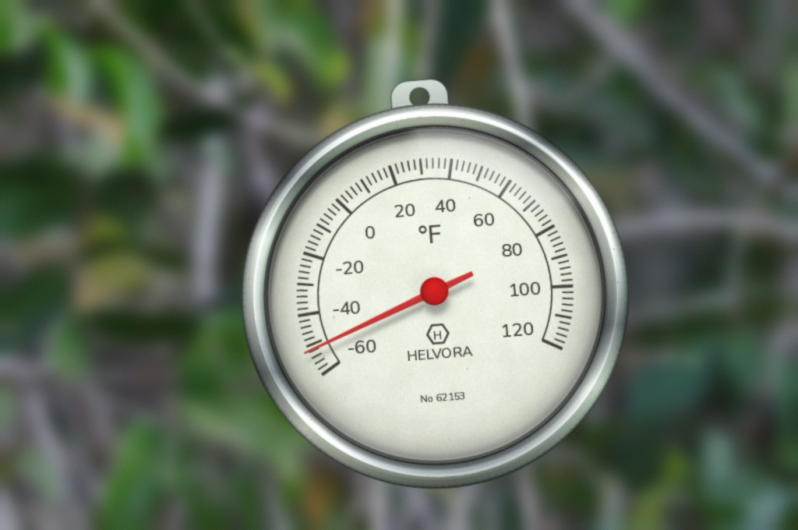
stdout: {"value": -52, "unit": "°F"}
